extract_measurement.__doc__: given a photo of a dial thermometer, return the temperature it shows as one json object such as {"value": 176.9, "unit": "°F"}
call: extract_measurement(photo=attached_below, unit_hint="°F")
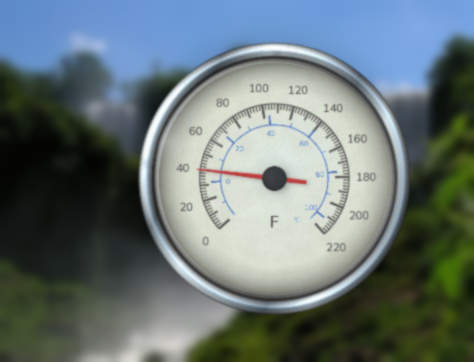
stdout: {"value": 40, "unit": "°F"}
